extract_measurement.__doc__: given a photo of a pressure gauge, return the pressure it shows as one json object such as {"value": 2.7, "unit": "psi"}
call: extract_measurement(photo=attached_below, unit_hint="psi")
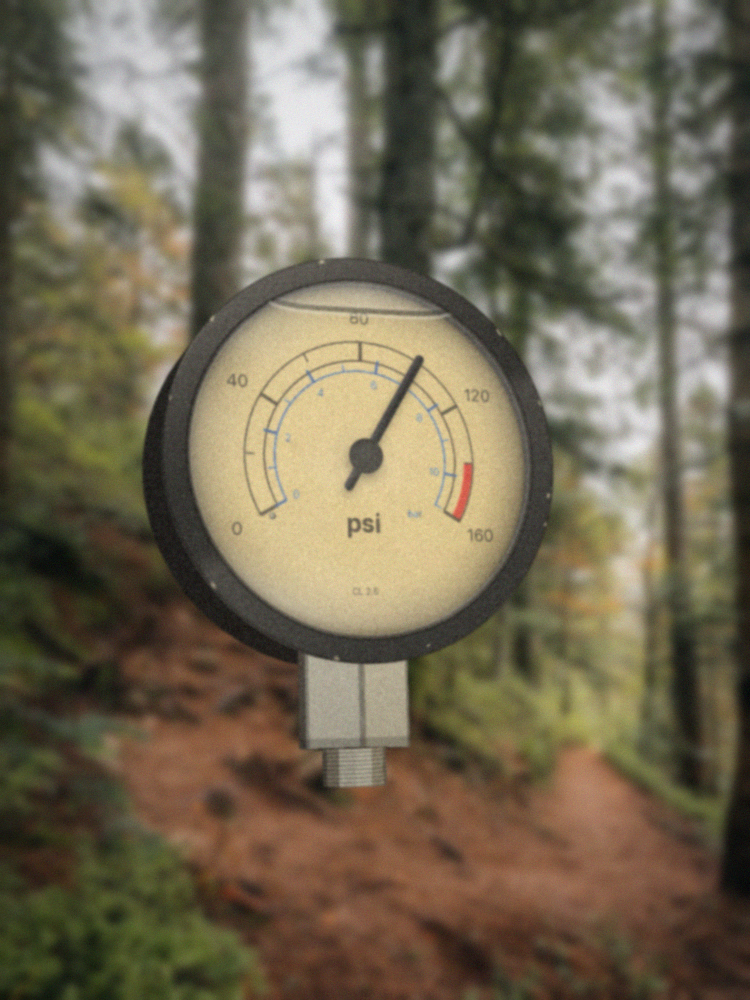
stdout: {"value": 100, "unit": "psi"}
